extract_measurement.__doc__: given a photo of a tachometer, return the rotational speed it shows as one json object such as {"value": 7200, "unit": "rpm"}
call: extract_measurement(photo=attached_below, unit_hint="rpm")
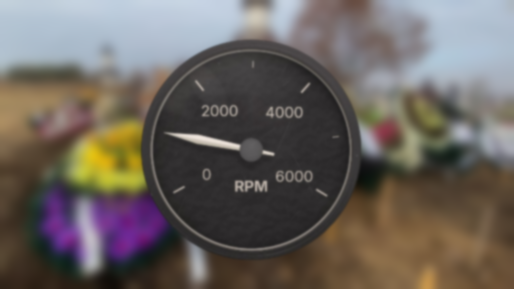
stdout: {"value": 1000, "unit": "rpm"}
